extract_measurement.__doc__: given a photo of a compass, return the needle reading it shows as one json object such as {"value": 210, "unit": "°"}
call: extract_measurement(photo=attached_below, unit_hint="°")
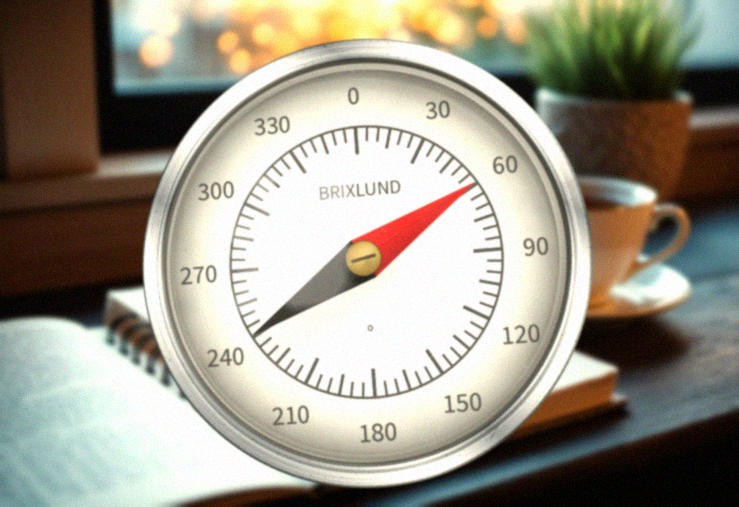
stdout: {"value": 60, "unit": "°"}
